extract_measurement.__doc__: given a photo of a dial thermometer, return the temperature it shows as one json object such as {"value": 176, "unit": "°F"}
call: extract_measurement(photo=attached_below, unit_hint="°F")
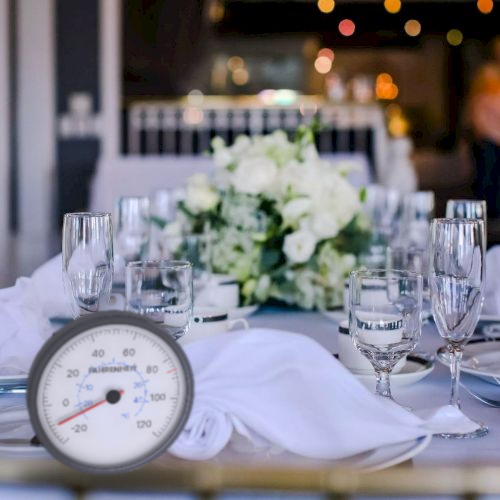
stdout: {"value": -10, "unit": "°F"}
